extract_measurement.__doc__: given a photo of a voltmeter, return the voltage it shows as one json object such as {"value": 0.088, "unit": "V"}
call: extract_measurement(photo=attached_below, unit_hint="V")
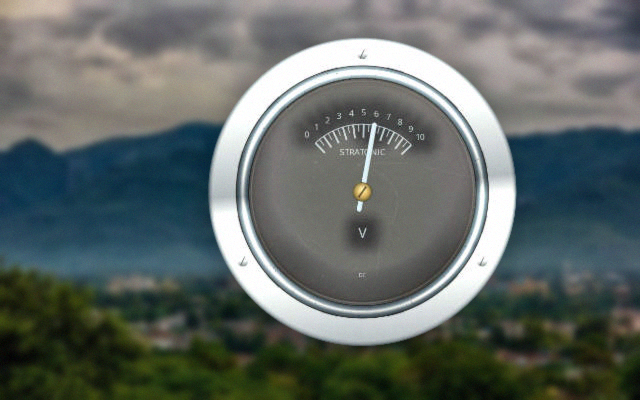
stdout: {"value": 6, "unit": "V"}
